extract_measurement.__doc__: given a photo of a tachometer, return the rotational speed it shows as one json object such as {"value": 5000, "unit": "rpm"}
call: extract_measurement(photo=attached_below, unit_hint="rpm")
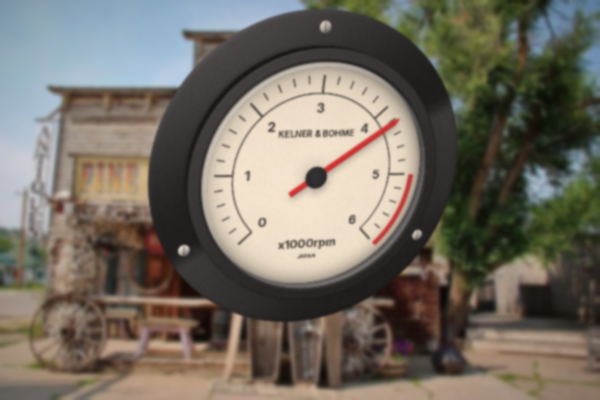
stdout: {"value": 4200, "unit": "rpm"}
